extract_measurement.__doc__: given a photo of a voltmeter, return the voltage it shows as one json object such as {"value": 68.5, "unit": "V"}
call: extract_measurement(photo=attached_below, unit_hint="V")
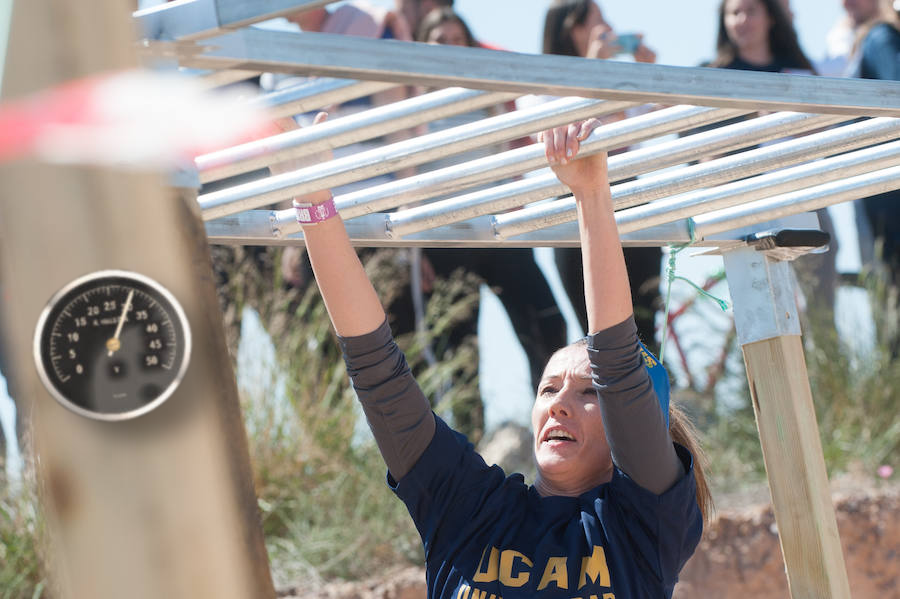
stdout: {"value": 30, "unit": "V"}
